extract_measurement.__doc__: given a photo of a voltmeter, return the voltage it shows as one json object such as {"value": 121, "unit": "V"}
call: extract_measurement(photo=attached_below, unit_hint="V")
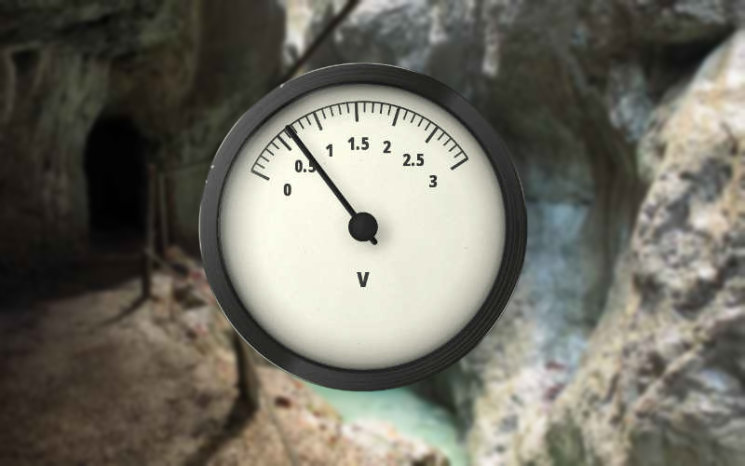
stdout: {"value": 0.65, "unit": "V"}
